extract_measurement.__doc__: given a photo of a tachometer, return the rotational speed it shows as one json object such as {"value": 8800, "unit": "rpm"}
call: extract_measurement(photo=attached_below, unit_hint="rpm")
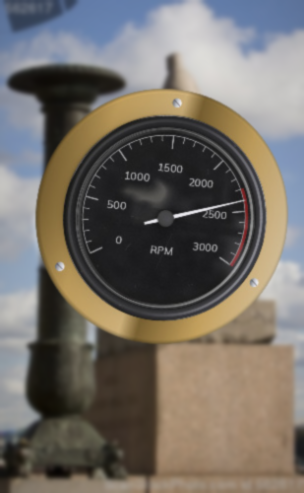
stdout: {"value": 2400, "unit": "rpm"}
